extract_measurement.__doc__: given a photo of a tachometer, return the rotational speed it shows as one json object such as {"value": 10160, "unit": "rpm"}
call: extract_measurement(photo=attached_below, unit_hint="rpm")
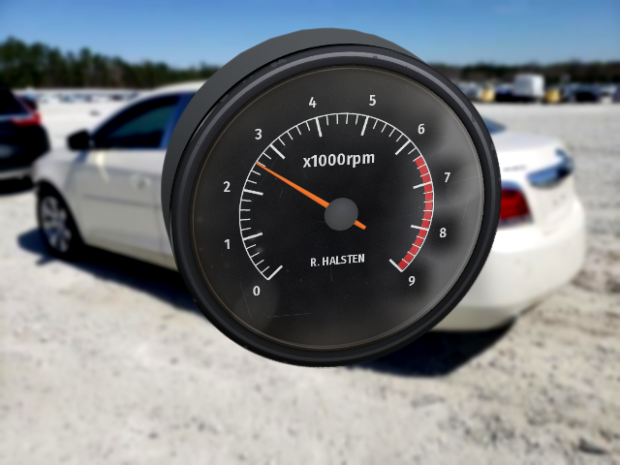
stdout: {"value": 2600, "unit": "rpm"}
